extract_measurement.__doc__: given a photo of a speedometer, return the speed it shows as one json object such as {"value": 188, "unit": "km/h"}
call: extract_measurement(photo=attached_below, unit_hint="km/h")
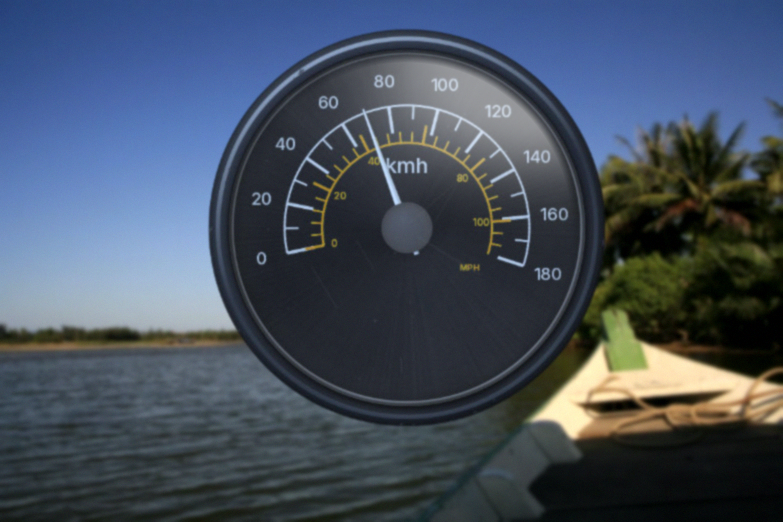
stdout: {"value": 70, "unit": "km/h"}
